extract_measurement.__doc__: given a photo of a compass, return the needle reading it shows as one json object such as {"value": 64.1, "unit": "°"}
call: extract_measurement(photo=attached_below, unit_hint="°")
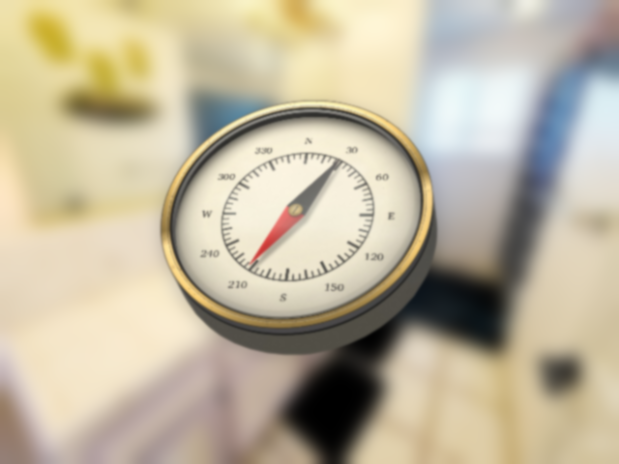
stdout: {"value": 210, "unit": "°"}
